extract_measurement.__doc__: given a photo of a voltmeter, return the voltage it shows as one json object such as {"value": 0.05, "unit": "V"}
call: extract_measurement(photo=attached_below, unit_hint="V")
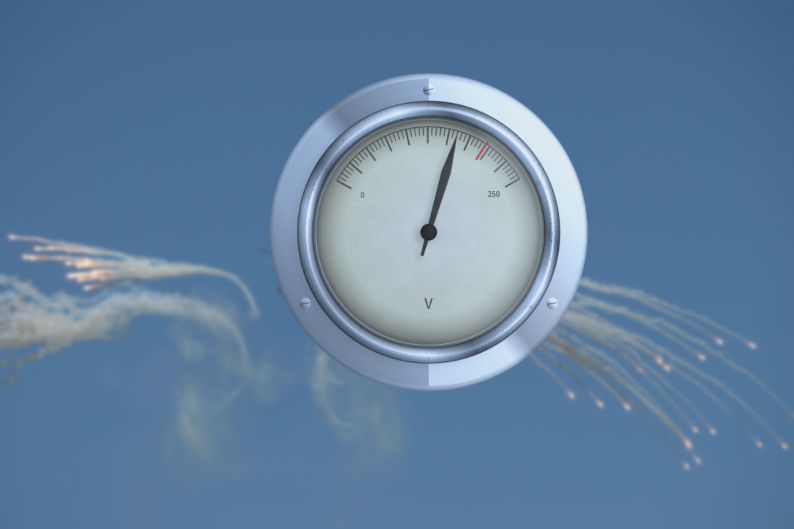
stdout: {"value": 160, "unit": "V"}
